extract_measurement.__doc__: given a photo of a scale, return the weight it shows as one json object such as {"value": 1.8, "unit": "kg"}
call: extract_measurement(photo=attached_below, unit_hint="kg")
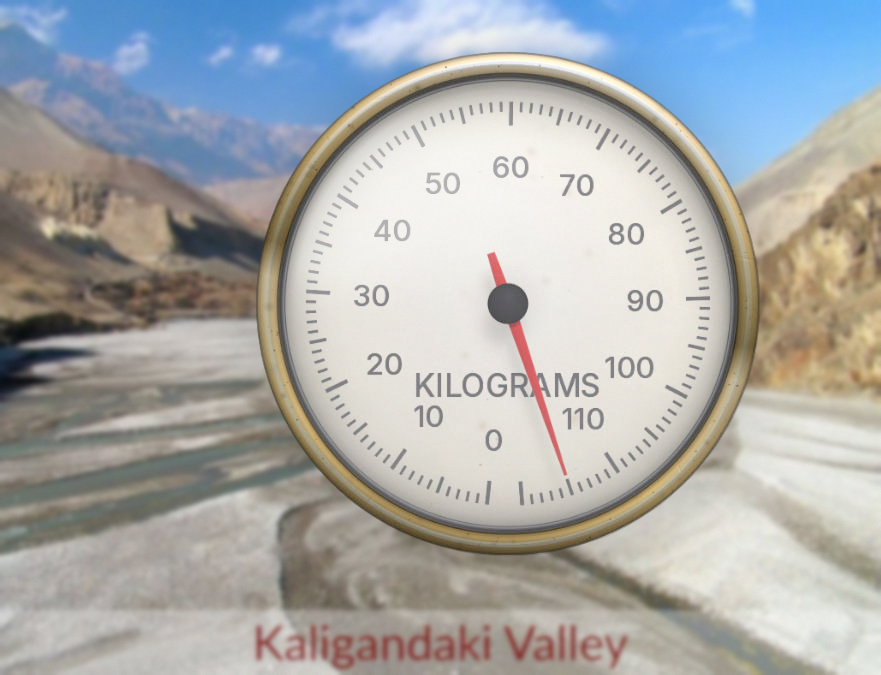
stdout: {"value": 115, "unit": "kg"}
